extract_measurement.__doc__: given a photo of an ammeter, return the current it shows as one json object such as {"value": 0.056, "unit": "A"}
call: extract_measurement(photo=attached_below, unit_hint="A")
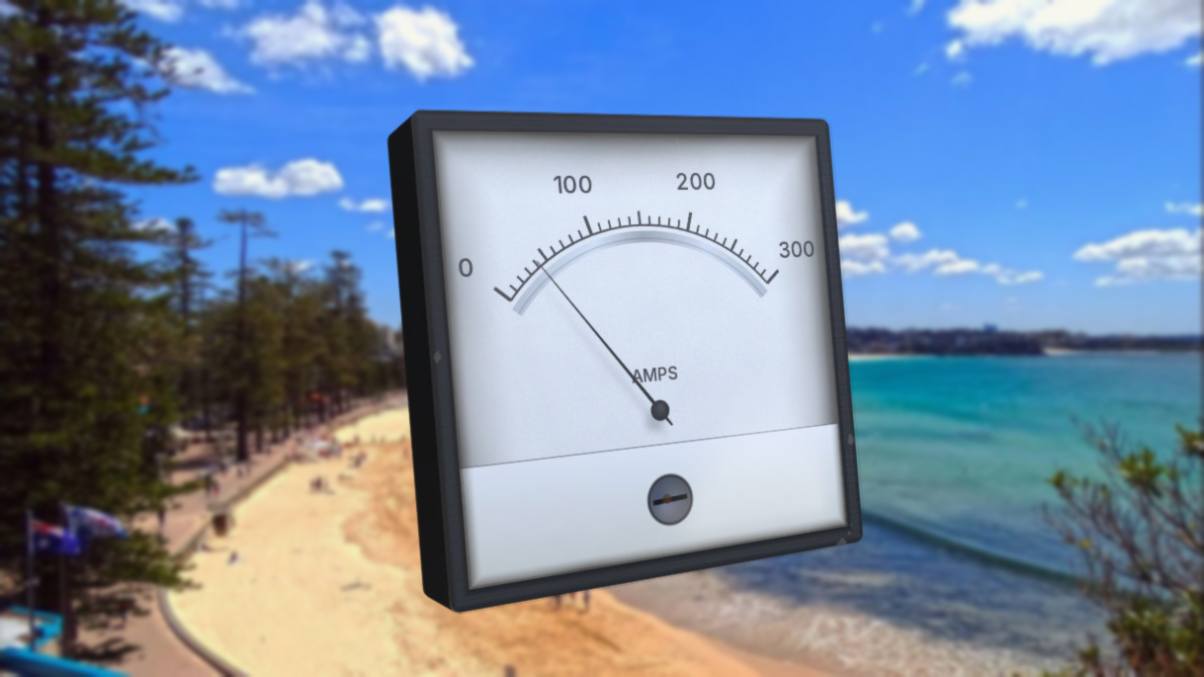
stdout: {"value": 40, "unit": "A"}
